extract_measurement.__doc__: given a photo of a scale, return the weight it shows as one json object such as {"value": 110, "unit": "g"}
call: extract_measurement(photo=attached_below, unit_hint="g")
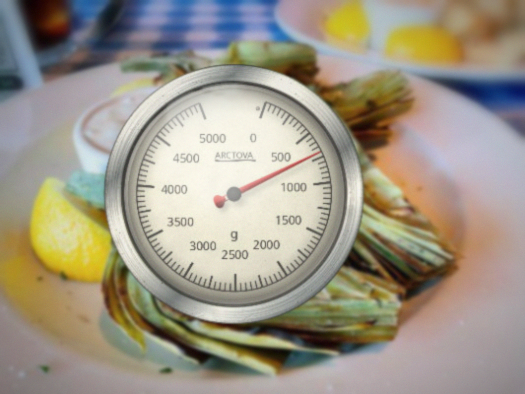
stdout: {"value": 700, "unit": "g"}
